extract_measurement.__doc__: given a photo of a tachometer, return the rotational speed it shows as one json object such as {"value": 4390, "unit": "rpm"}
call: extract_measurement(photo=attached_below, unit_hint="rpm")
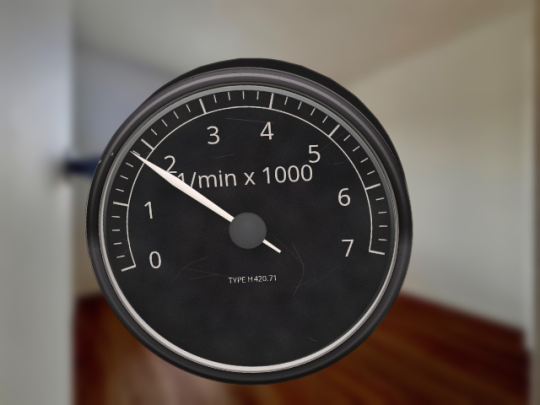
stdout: {"value": 1800, "unit": "rpm"}
